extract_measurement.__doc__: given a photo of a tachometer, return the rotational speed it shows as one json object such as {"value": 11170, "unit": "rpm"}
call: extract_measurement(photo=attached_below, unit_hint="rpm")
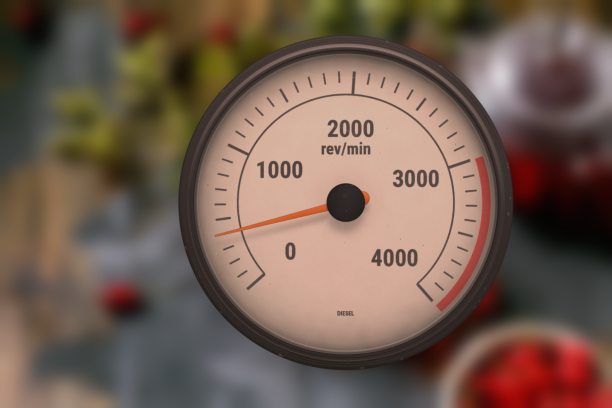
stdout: {"value": 400, "unit": "rpm"}
